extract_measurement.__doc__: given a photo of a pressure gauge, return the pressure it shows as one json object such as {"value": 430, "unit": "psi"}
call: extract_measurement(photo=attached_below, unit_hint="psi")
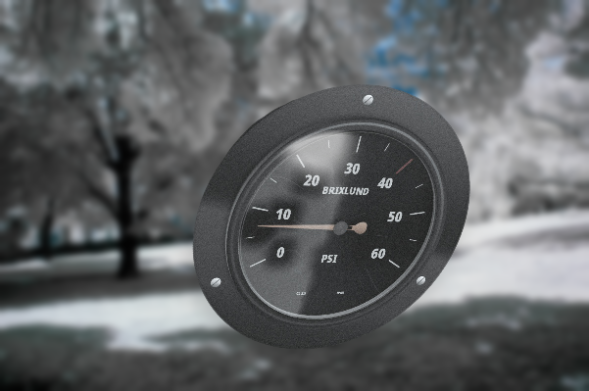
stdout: {"value": 7.5, "unit": "psi"}
